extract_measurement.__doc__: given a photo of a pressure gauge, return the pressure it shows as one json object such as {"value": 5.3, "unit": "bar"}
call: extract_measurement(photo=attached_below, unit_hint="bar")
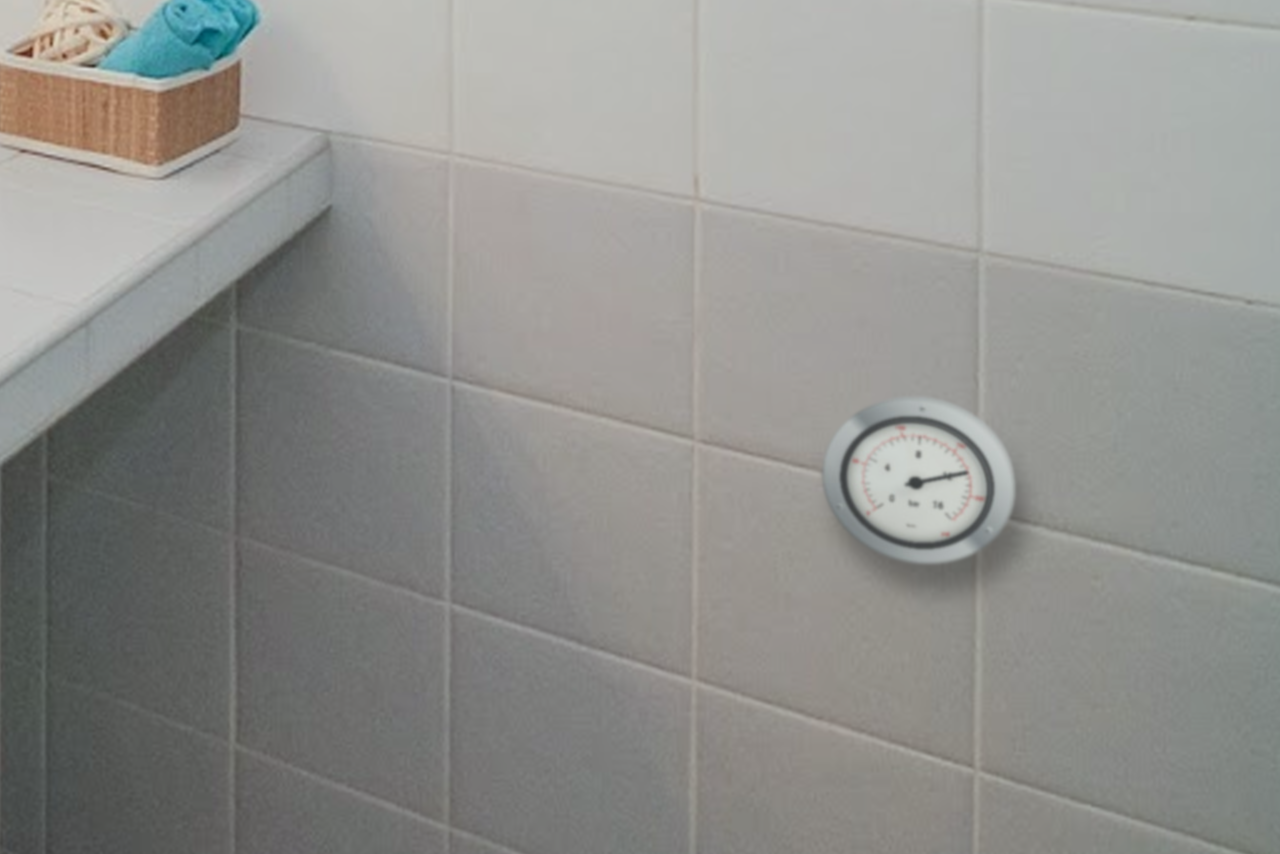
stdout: {"value": 12, "unit": "bar"}
